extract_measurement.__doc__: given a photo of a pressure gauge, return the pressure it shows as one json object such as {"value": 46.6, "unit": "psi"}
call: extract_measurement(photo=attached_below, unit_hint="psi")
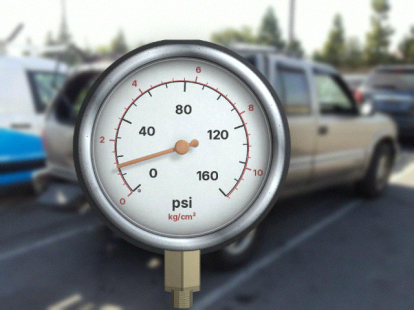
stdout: {"value": 15, "unit": "psi"}
